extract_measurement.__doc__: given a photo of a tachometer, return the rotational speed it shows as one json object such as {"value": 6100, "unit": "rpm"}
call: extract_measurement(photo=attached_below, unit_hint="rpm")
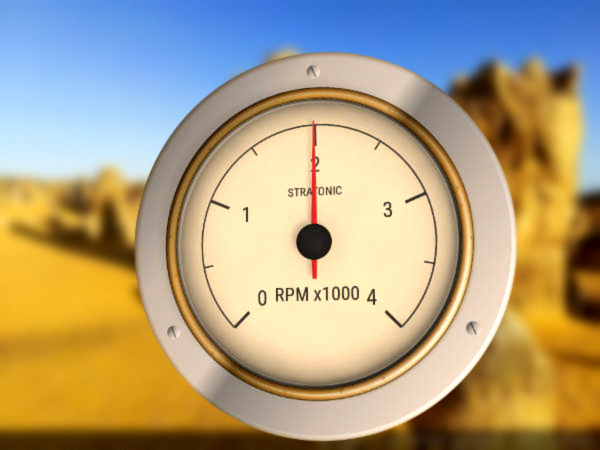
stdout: {"value": 2000, "unit": "rpm"}
